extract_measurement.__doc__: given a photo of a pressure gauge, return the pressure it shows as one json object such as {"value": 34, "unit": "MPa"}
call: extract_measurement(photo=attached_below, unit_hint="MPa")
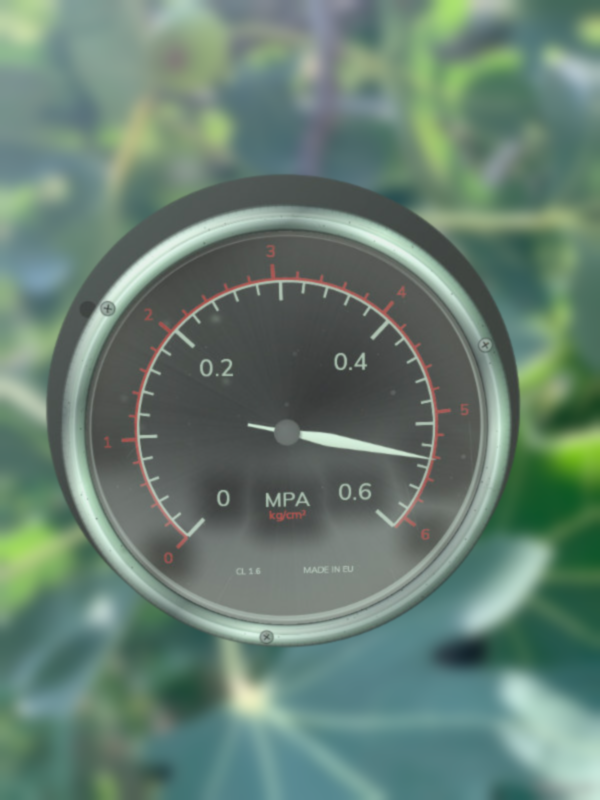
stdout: {"value": 0.53, "unit": "MPa"}
